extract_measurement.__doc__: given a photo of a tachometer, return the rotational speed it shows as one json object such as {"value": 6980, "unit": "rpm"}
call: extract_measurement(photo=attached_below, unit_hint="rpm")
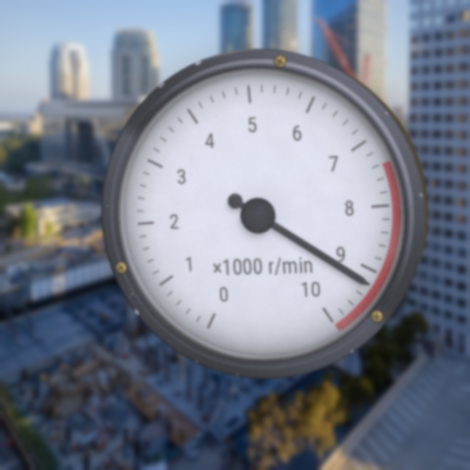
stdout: {"value": 9200, "unit": "rpm"}
